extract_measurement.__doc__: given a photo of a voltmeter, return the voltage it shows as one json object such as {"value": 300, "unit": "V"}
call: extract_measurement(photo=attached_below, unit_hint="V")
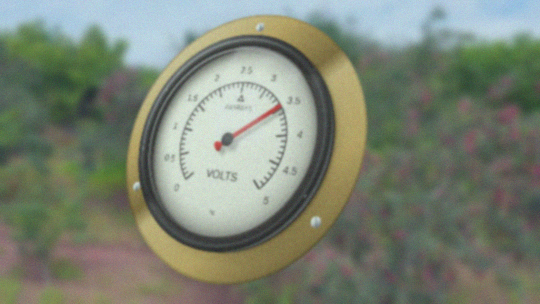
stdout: {"value": 3.5, "unit": "V"}
